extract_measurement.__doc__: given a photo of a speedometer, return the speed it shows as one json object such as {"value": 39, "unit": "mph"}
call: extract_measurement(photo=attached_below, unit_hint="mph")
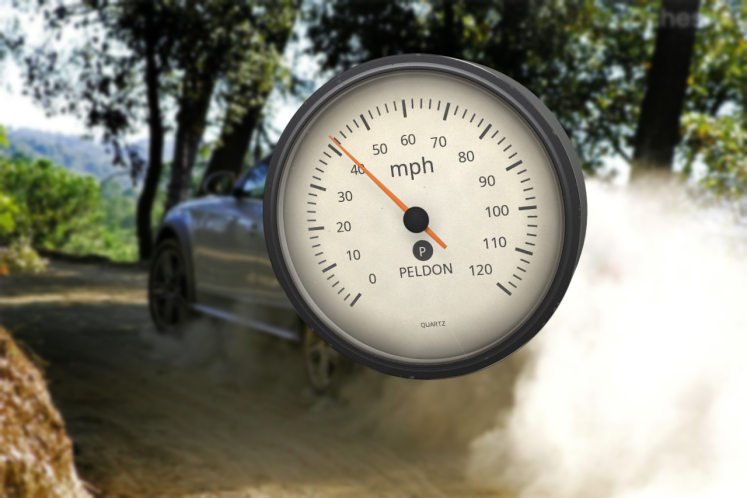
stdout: {"value": 42, "unit": "mph"}
